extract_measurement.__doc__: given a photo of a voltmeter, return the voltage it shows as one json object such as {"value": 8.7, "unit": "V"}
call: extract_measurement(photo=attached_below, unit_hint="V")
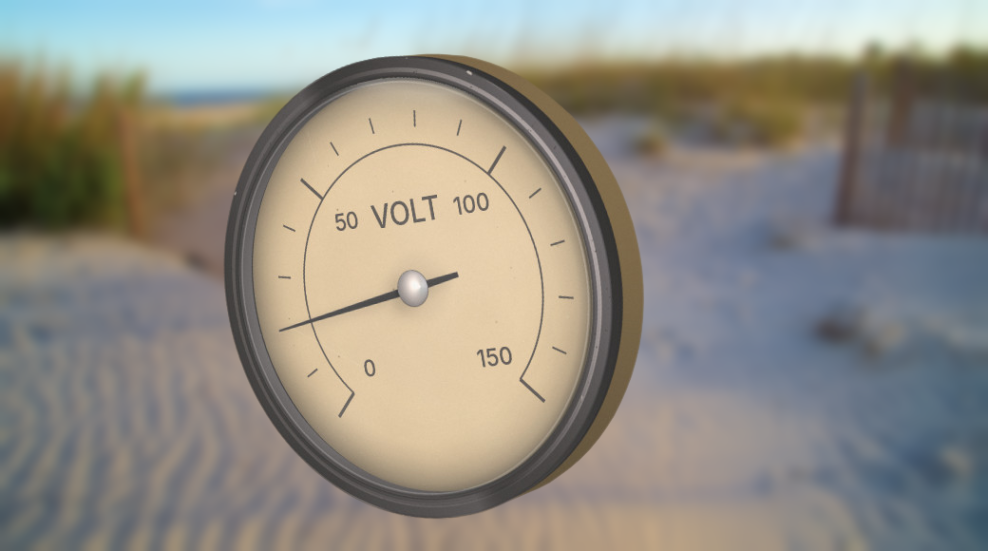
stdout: {"value": 20, "unit": "V"}
